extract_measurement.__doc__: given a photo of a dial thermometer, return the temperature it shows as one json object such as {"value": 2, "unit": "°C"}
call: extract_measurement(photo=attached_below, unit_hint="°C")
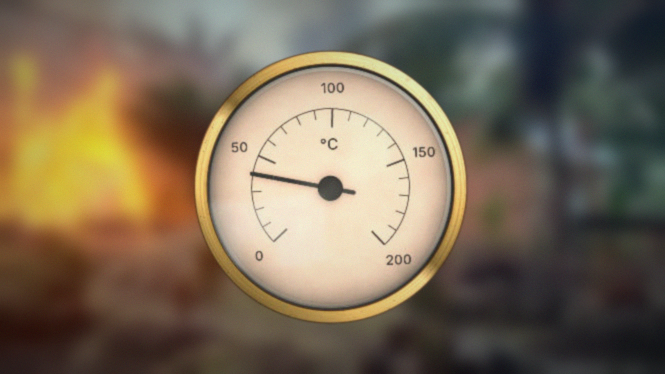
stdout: {"value": 40, "unit": "°C"}
